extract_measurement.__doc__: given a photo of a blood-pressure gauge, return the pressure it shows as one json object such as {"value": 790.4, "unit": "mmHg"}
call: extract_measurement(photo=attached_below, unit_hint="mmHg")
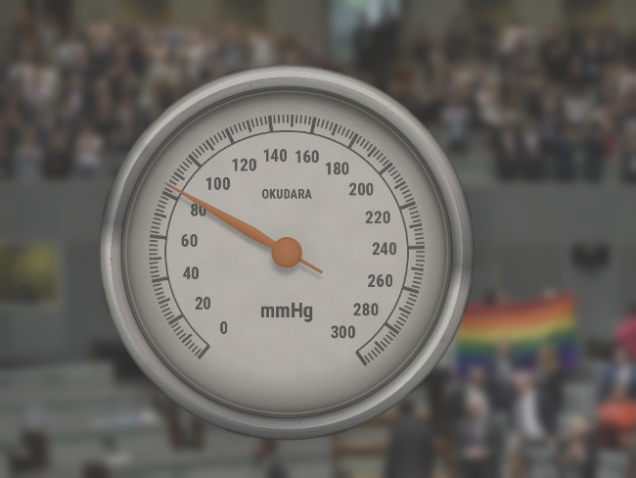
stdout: {"value": 84, "unit": "mmHg"}
